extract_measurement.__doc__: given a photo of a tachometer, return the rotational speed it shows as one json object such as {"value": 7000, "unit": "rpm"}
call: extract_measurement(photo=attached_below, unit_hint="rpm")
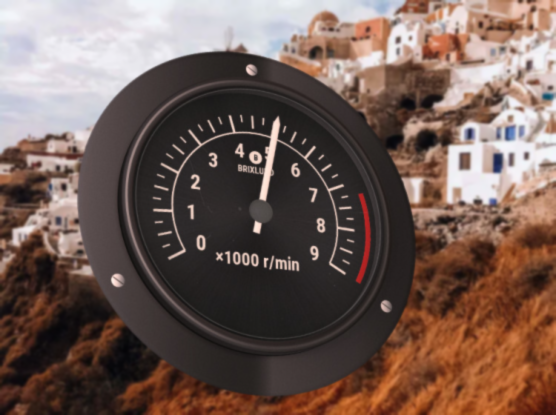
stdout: {"value": 5000, "unit": "rpm"}
